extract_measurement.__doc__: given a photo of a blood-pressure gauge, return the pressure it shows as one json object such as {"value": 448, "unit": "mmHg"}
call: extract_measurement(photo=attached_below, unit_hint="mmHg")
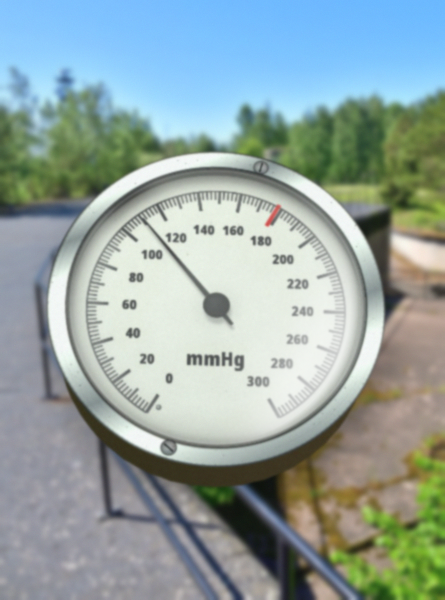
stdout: {"value": 110, "unit": "mmHg"}
